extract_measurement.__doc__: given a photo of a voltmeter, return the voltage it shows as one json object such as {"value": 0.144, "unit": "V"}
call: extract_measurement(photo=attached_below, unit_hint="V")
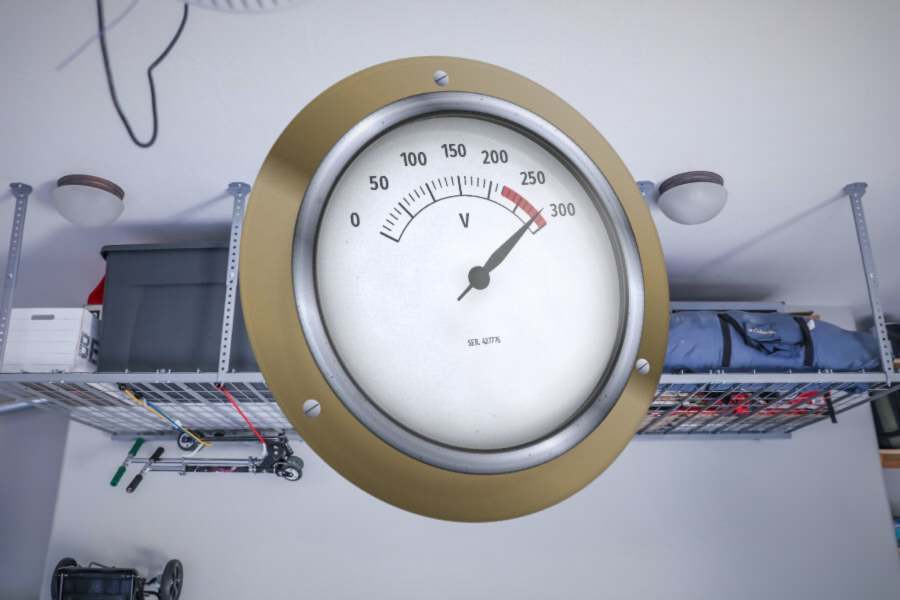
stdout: {"value": 280, "unit": "V"}
